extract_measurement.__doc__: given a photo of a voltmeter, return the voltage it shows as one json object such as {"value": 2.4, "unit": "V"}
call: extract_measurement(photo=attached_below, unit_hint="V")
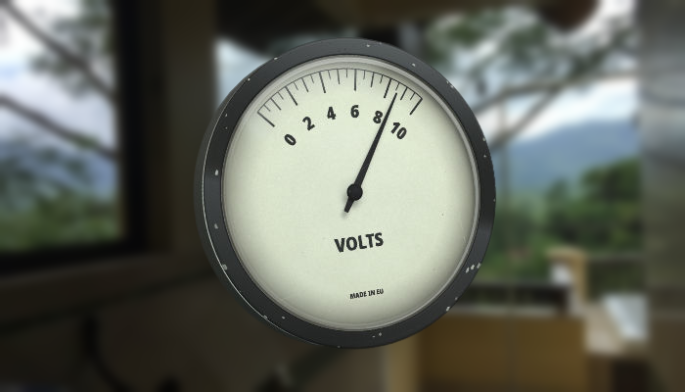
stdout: {"value": 8.5, "unit": "V"}
